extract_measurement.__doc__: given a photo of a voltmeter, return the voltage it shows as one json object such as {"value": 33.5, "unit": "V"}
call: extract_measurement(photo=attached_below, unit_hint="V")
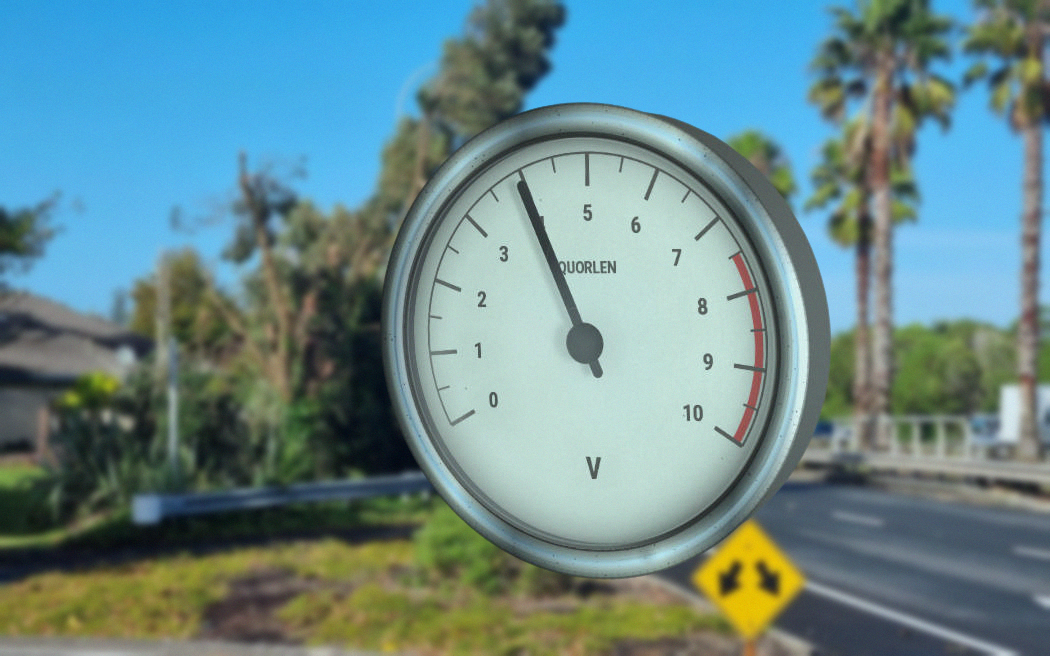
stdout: {"value": 4, "unit": "V"}
